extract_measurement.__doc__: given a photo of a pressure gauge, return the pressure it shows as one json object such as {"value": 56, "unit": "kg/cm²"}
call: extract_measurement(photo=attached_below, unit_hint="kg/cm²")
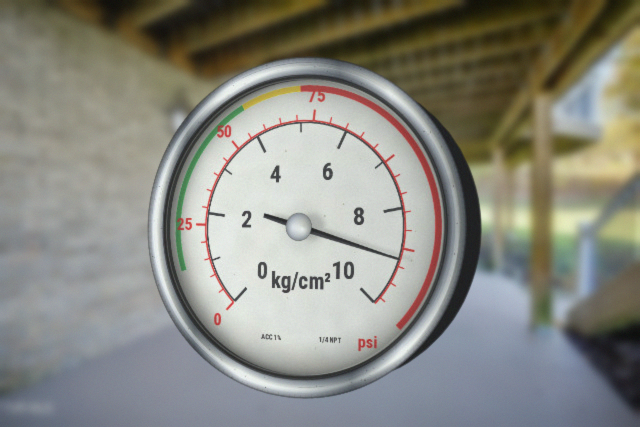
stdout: {"value": 9, "unit": "kg/cm²"}
